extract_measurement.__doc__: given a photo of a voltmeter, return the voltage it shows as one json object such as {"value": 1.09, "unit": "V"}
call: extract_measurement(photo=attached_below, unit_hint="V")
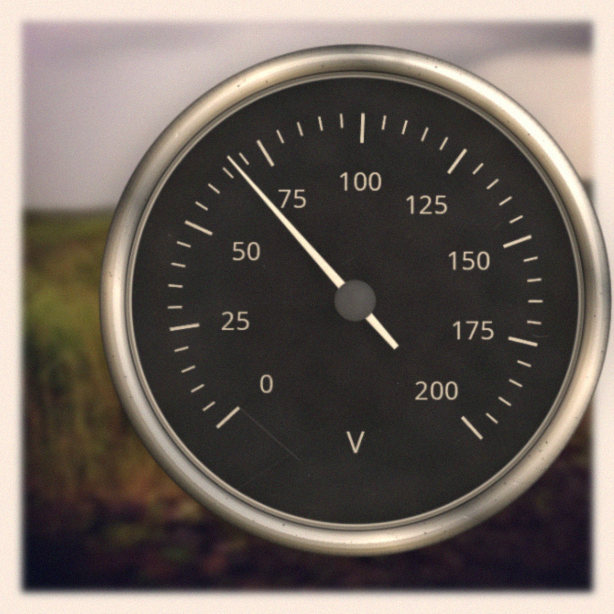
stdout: {"value": 67.5, "unit": "V"}
